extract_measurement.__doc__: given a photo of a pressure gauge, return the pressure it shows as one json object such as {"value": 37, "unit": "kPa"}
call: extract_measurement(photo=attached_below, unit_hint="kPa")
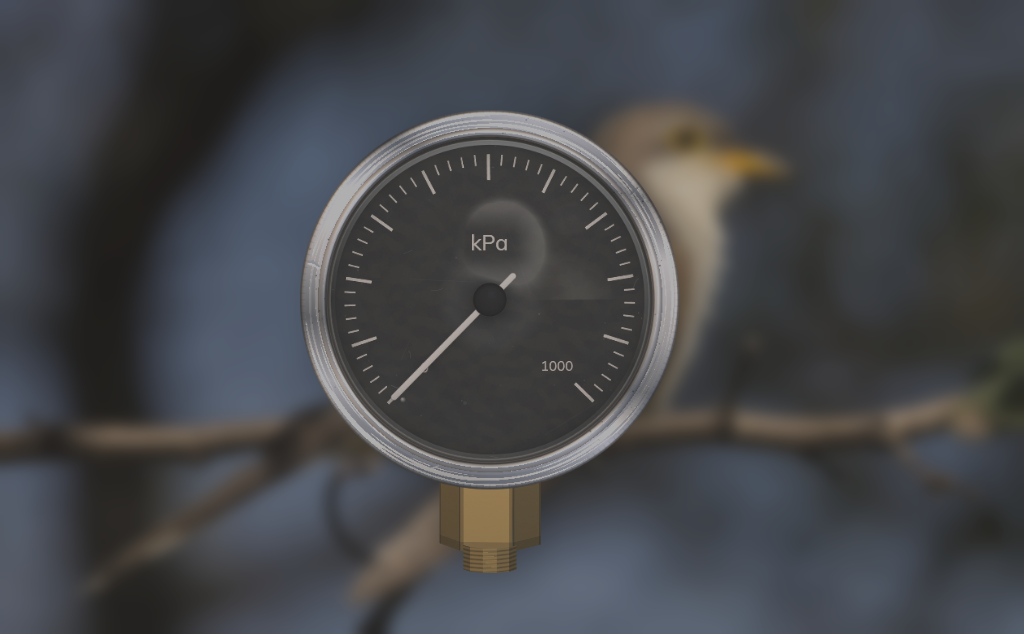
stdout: {"value": 0, "unit": "kPa"}
